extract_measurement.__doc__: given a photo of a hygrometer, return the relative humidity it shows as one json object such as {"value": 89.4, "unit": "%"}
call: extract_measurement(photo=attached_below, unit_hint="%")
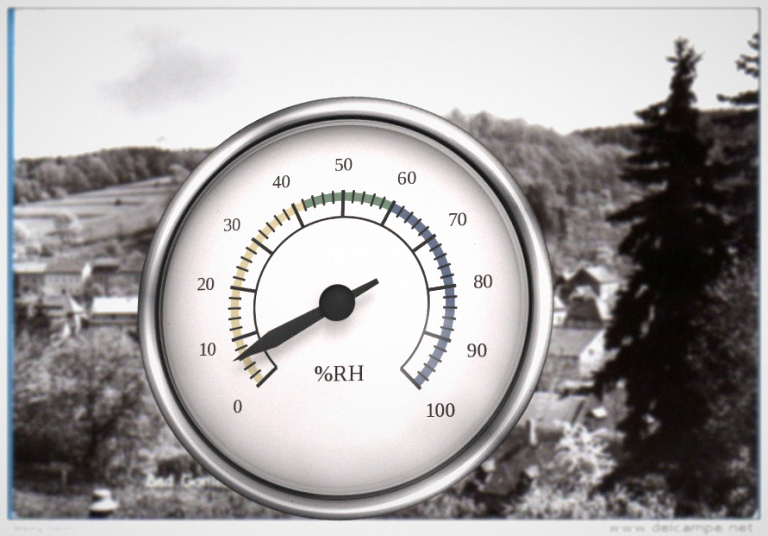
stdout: {"value": 6, "unit": "%"}
